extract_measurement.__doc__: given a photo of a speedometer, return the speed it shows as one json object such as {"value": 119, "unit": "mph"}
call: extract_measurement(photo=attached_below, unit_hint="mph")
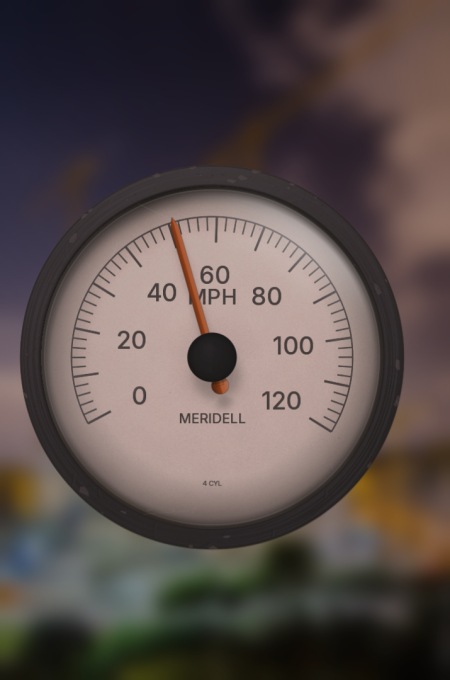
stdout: {"value": 51, "unit": "mph"}
